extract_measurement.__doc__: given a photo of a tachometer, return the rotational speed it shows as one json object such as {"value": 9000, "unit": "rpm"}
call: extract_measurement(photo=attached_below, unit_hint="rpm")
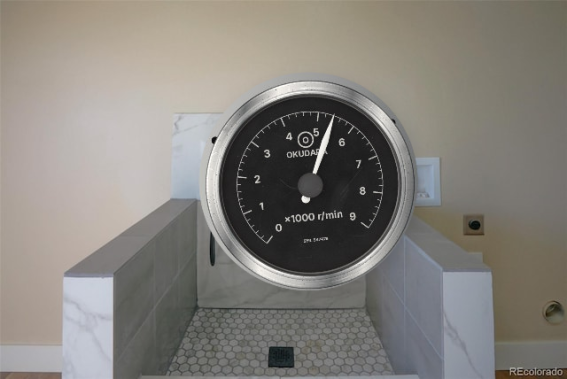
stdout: {"value": 5400, "unit": "rpm"}
